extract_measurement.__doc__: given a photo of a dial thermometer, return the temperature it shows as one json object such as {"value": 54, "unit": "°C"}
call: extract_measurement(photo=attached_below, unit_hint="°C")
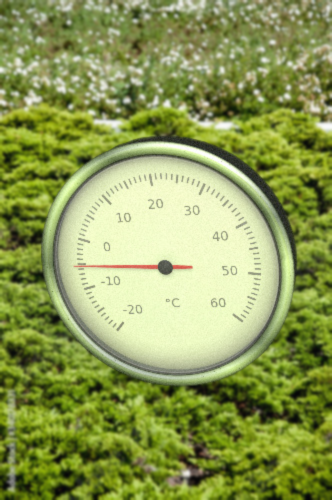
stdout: {"value": -5, "unit": "°C"}
